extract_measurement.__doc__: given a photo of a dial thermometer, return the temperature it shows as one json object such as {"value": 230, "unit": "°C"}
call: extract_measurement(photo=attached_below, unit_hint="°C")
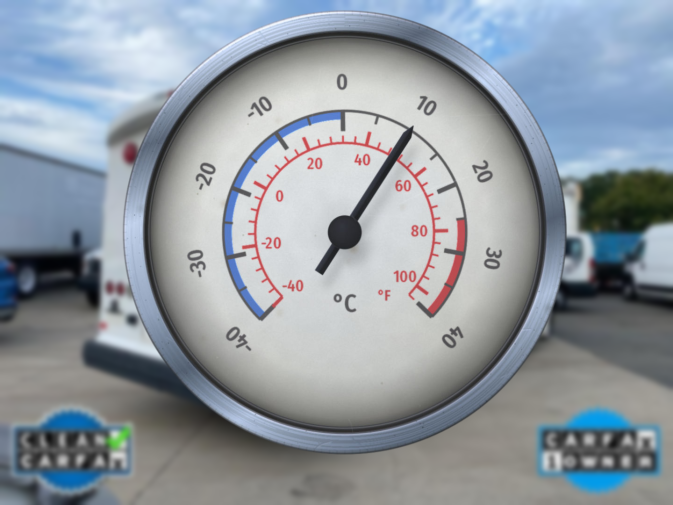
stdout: {"value": 10, "unit": "°C"}
